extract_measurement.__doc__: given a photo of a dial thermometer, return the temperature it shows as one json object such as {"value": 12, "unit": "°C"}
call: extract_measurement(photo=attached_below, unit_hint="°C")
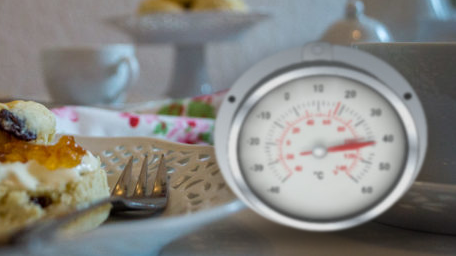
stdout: {"value": 40, "unit": "°C"}
